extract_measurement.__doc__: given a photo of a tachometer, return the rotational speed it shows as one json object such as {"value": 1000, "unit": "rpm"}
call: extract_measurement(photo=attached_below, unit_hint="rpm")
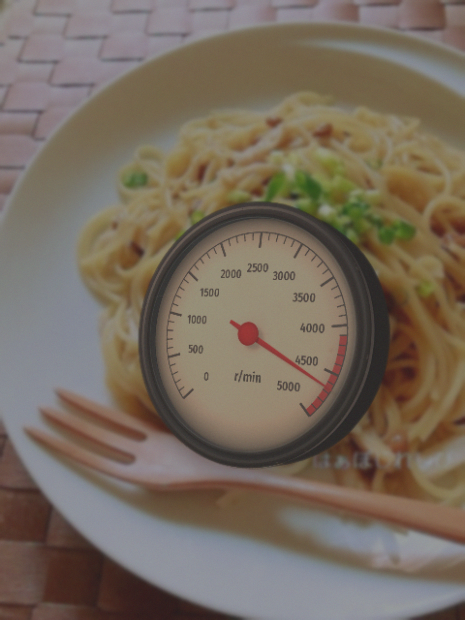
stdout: {"value": 4650, "unit": "rpm"}
